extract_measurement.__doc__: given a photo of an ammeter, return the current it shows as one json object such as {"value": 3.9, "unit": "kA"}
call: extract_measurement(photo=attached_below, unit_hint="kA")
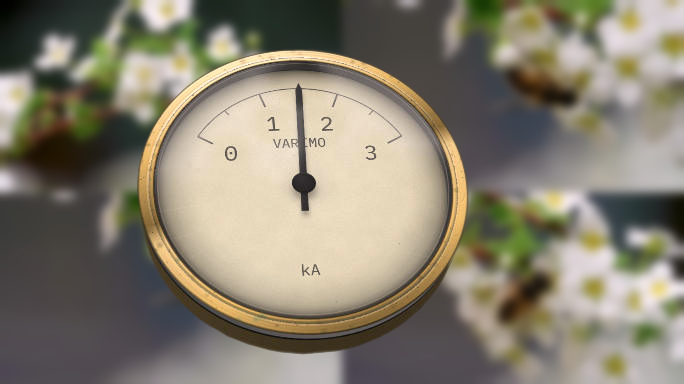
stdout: {"value": 1.5, "unit": "kA"}
